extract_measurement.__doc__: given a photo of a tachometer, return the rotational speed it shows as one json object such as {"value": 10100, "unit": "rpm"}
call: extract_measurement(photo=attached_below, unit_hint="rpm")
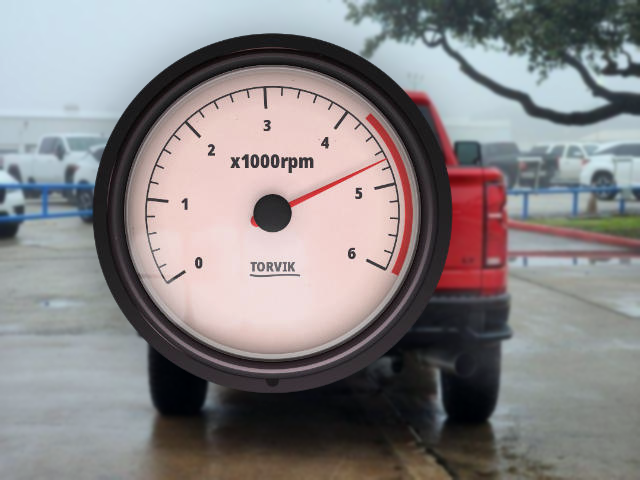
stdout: {"value": 4700, "unit": "rpm"}
